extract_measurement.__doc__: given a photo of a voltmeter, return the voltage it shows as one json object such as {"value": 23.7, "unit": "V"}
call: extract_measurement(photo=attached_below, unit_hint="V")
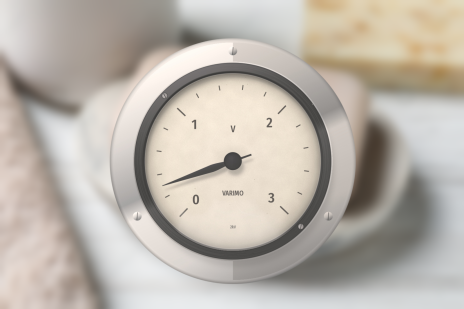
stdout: {"value": 0.3, "unit": "V"}
